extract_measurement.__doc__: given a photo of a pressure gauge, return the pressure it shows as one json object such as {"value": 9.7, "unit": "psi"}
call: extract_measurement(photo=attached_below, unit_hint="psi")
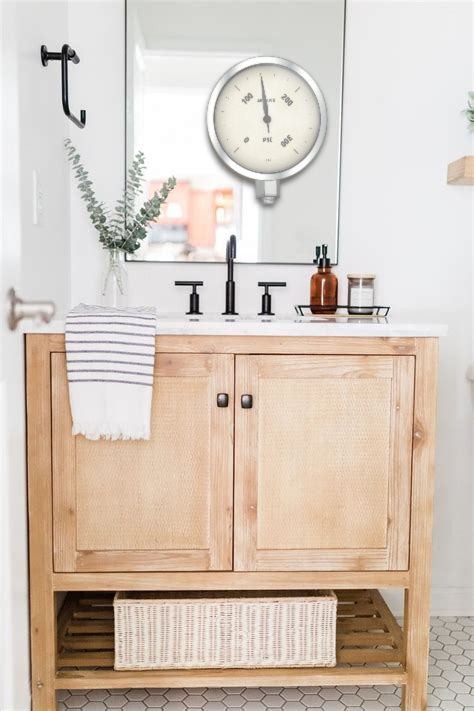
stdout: {"value": 140, "unit": "psi"}
